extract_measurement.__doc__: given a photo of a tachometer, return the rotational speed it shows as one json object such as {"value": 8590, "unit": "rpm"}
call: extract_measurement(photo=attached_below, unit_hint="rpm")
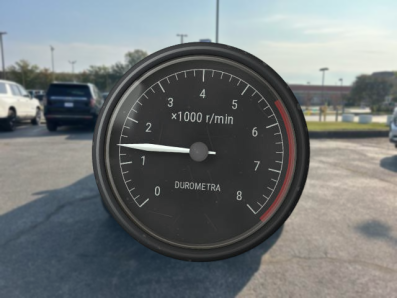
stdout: {"value": 1400, "unit": "rpm"}
